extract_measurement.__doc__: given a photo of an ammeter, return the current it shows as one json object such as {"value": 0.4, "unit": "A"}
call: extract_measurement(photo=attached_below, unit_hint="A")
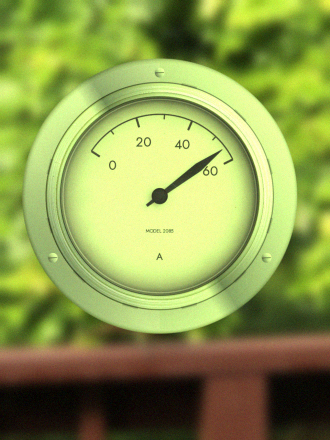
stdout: {"value": 55, "unit": "A"}
